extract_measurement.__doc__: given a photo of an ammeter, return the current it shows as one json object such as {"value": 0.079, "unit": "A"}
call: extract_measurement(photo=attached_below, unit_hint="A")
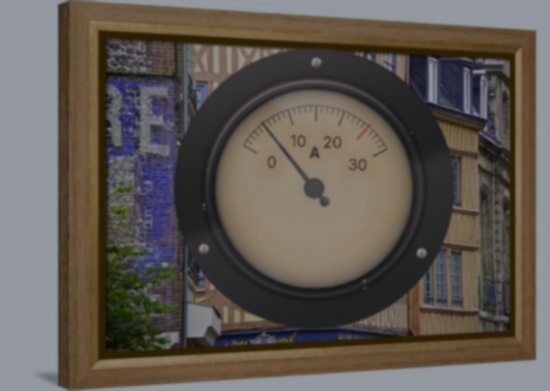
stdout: {"value": 5, "unit": "A"}
